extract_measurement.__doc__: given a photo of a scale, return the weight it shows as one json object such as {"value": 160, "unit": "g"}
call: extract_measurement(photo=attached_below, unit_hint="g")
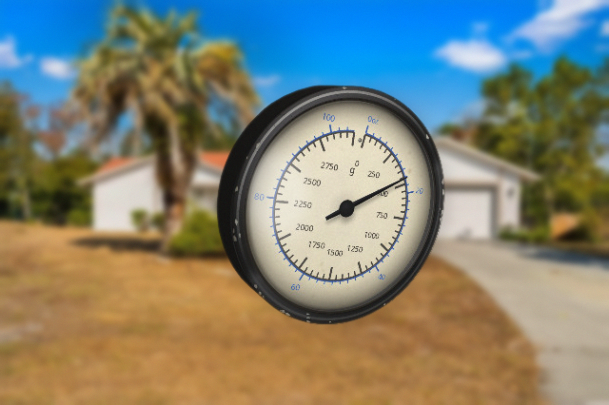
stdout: {"value": 450, "unit": "g"}
